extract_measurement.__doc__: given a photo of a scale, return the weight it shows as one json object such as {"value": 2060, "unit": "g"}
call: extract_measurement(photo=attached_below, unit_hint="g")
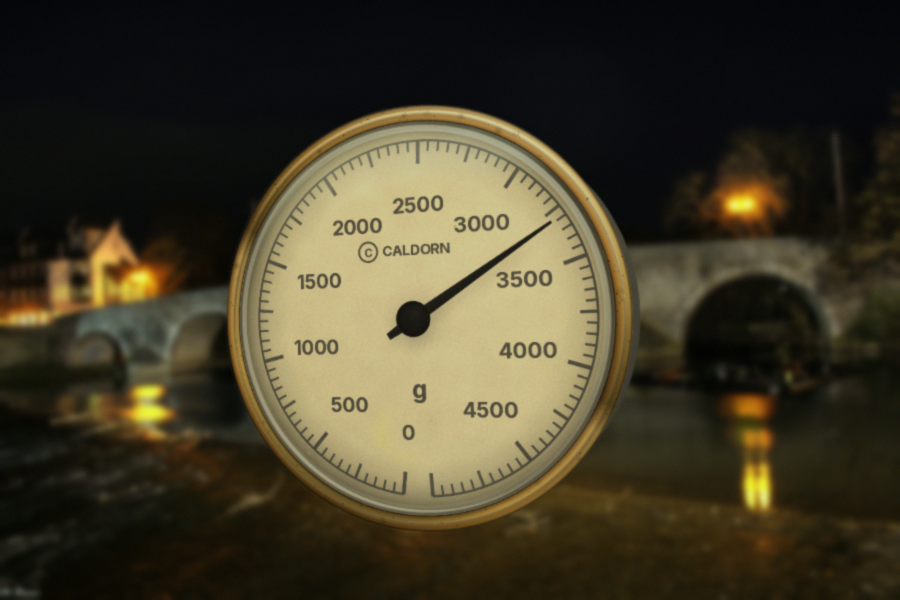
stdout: {"value": 3300, "unit": "g"}
